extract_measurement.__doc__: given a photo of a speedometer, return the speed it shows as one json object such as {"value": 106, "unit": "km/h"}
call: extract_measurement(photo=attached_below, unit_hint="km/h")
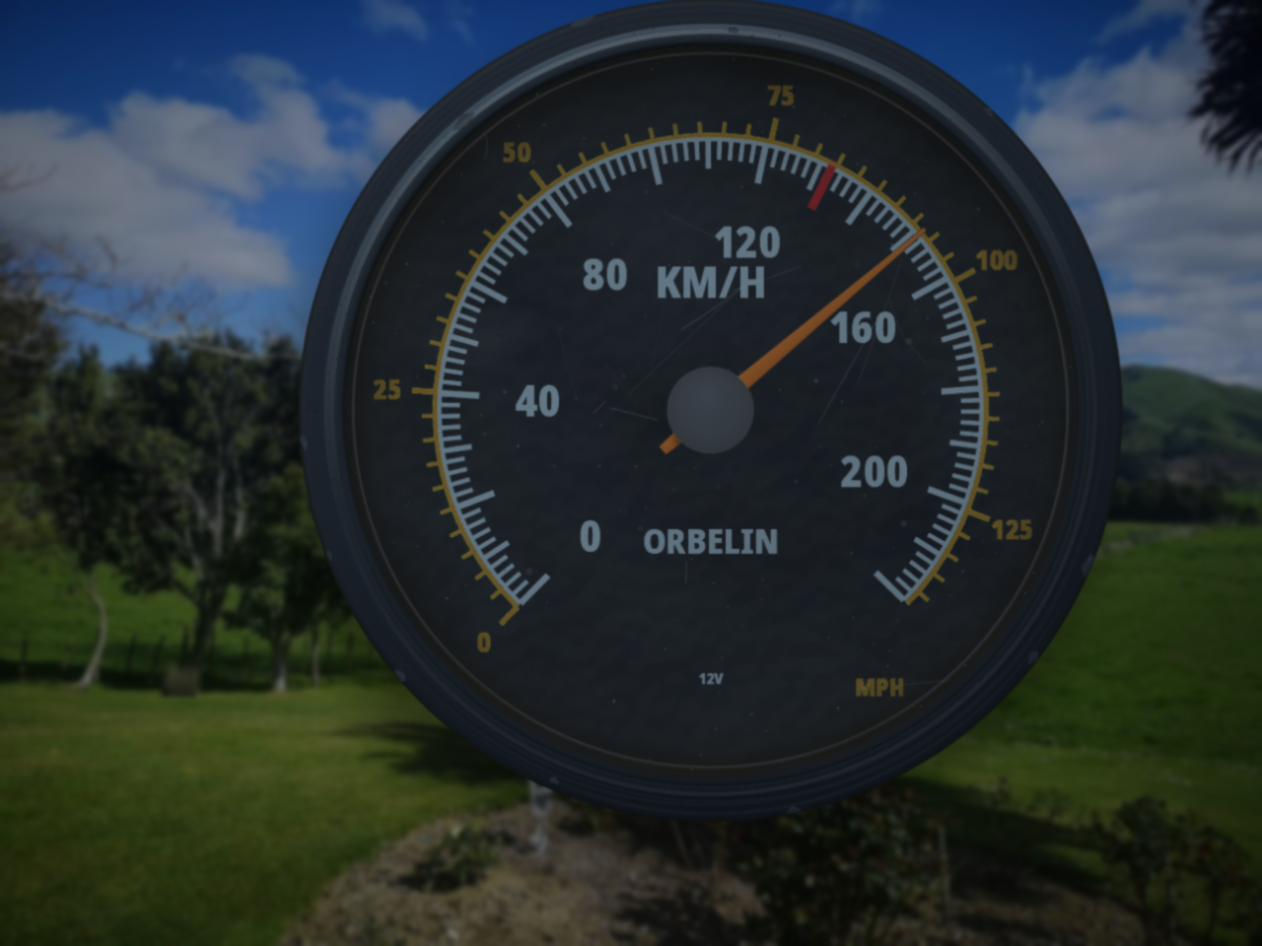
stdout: {"value": 151, "unit": "km/h"}
